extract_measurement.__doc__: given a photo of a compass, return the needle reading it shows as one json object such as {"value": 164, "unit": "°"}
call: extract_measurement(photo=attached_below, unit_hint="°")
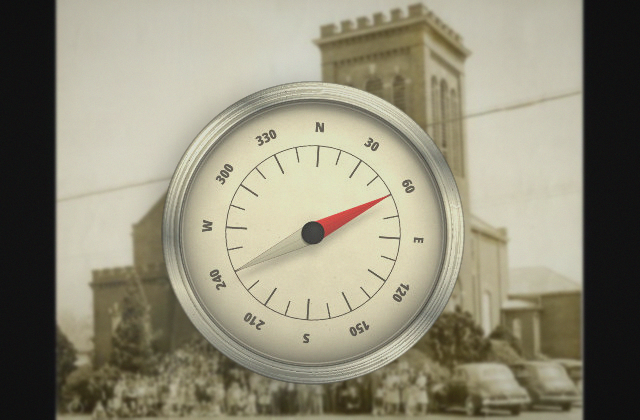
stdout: {"value": 60, "unit": "°"}
